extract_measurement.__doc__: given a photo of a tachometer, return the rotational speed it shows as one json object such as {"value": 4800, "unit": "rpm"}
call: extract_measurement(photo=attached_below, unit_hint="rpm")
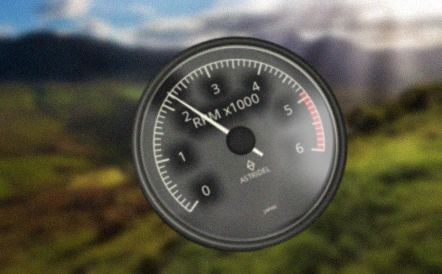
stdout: {"value": 2200, "unit": "rpm"}
